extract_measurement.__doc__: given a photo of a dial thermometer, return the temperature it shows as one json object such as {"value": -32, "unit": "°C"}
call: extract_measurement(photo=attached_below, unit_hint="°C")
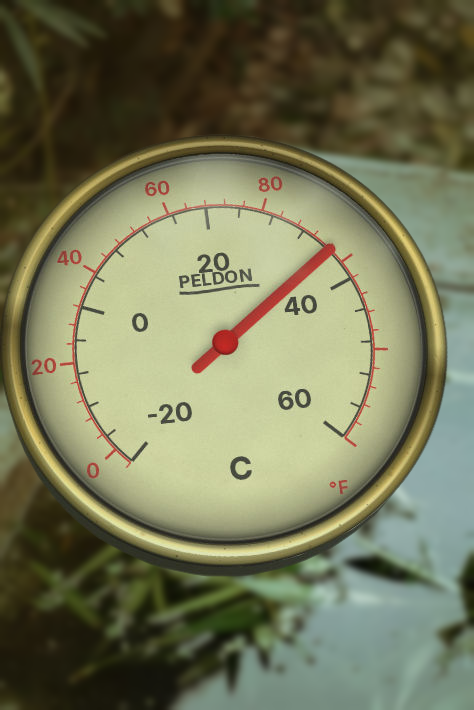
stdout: {"value": 36, "unit": "°C"}
